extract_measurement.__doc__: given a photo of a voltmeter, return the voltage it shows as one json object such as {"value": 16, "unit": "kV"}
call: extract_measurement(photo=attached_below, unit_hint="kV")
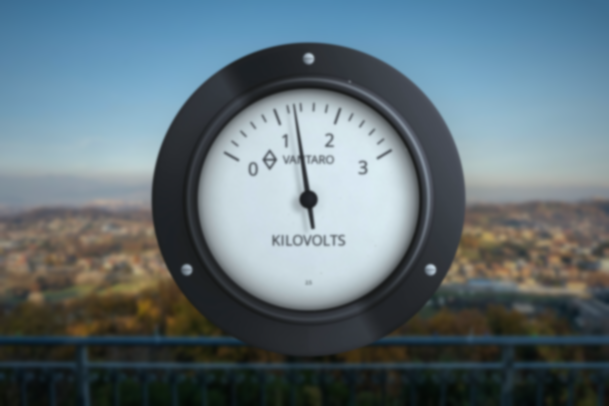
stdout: {"value": 1.3, "unit": "kV"}
